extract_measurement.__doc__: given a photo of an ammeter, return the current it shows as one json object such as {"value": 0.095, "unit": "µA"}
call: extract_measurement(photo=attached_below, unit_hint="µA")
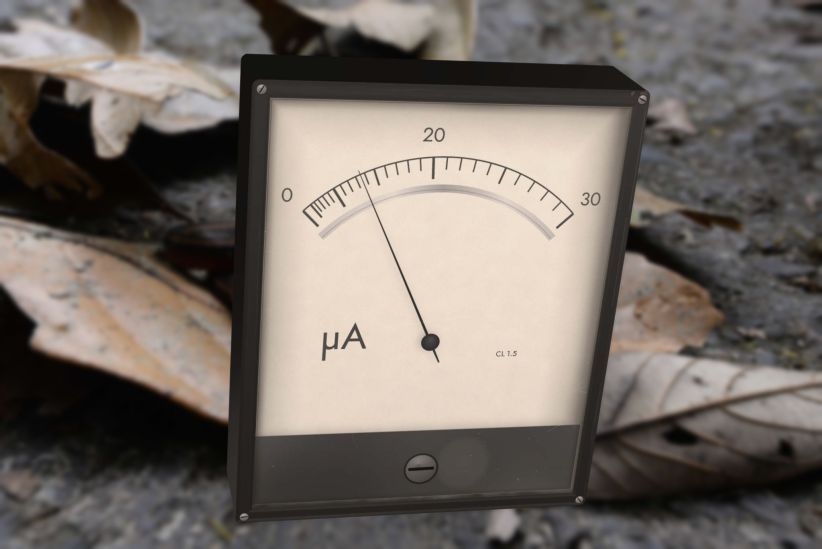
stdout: {"value": 13.5, "unit": "µA"}
